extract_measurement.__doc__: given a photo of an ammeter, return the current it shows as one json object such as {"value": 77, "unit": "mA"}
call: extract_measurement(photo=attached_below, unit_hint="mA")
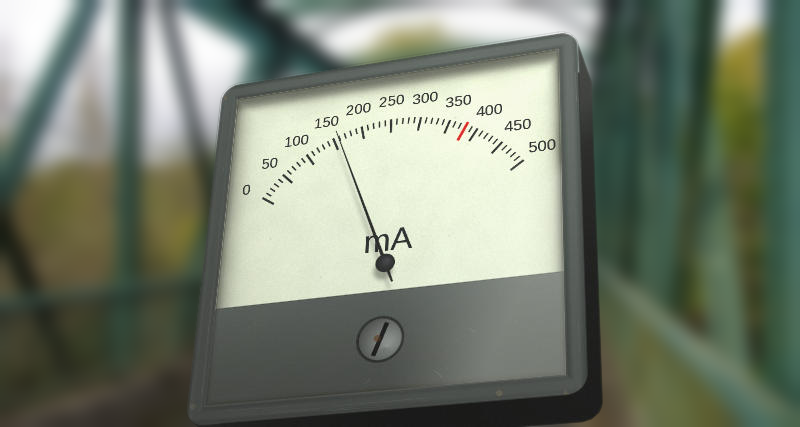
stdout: {"value": 160, "unit": "mA"}
